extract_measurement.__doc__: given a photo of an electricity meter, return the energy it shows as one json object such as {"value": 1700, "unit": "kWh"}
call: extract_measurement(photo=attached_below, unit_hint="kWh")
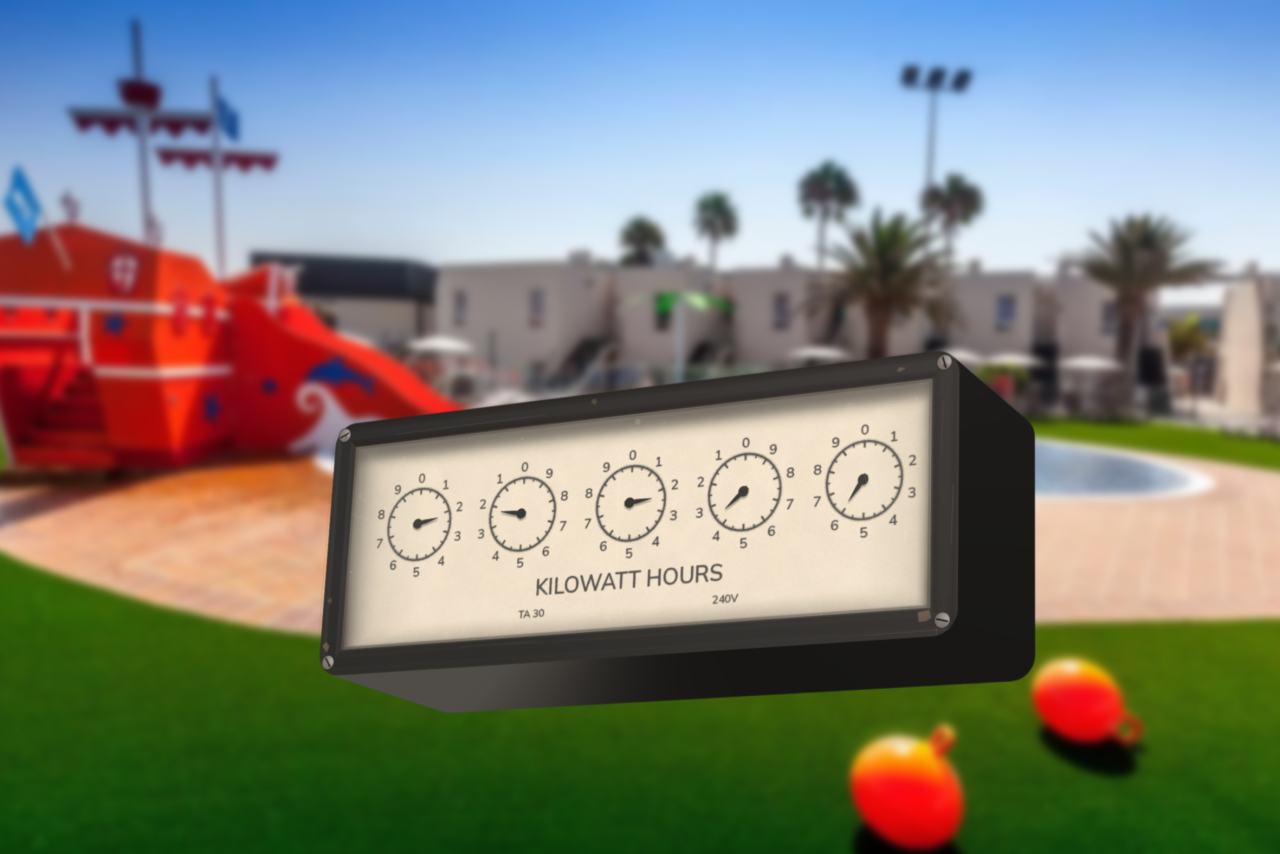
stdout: {"value": 22236, "unit": "kWh"}
